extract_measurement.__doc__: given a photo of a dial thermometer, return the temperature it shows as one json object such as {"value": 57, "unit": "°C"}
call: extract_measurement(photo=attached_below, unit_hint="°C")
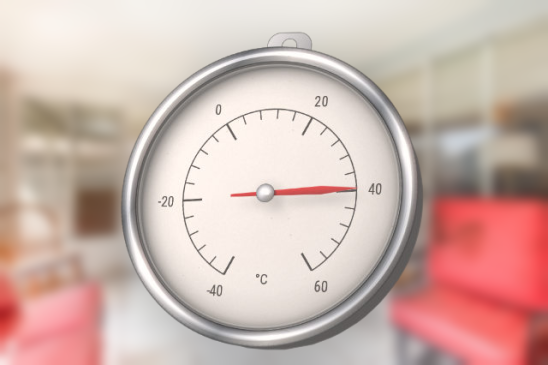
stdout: {"value": 40, "unit": "°C"}
